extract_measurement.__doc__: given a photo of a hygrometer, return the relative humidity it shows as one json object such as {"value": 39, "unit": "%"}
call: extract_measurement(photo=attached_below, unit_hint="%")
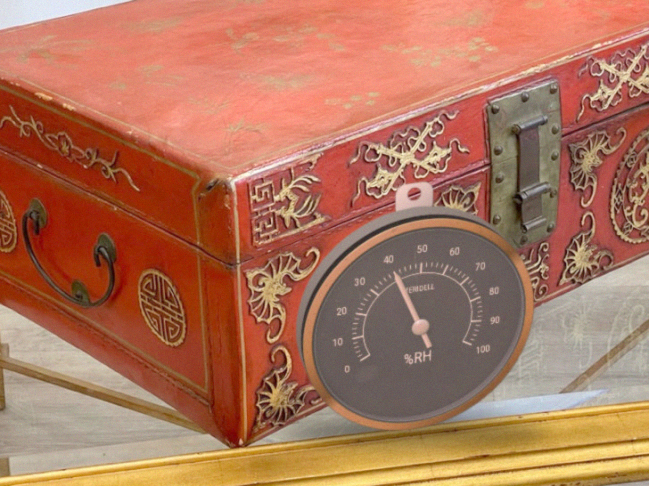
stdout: {"value": 40, "unit": "%"}
